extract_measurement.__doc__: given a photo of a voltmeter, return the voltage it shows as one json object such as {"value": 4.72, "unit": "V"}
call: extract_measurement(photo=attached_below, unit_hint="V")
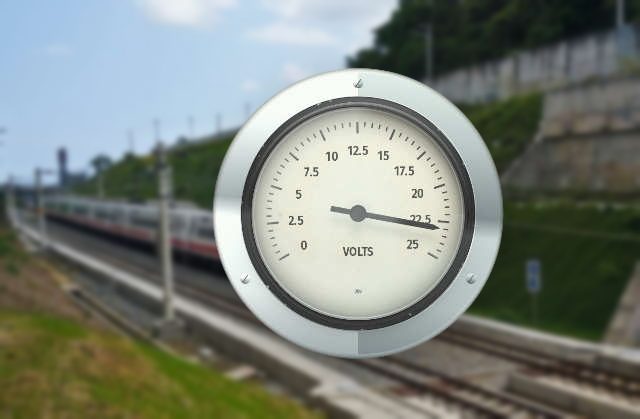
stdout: {"value": 23, "unit": "V"}
